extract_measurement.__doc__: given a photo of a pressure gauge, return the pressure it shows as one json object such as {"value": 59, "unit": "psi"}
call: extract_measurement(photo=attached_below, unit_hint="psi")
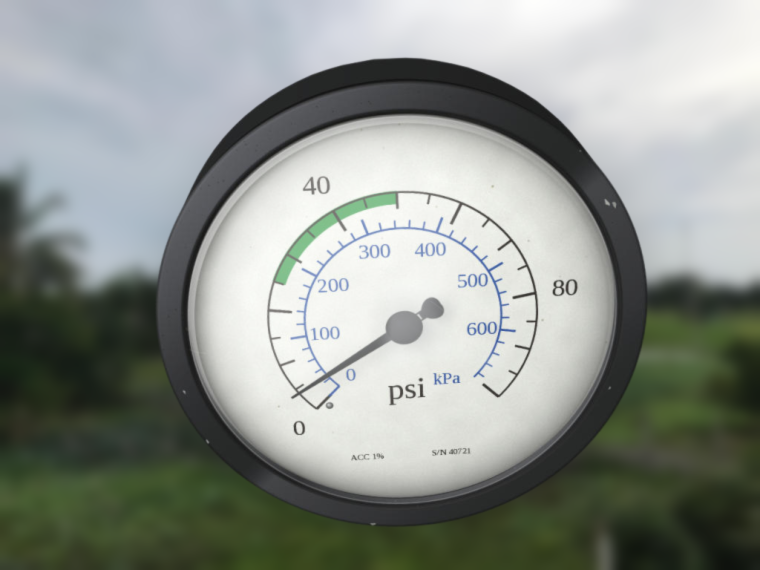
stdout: {"value": 5, "unit": "psi"}
